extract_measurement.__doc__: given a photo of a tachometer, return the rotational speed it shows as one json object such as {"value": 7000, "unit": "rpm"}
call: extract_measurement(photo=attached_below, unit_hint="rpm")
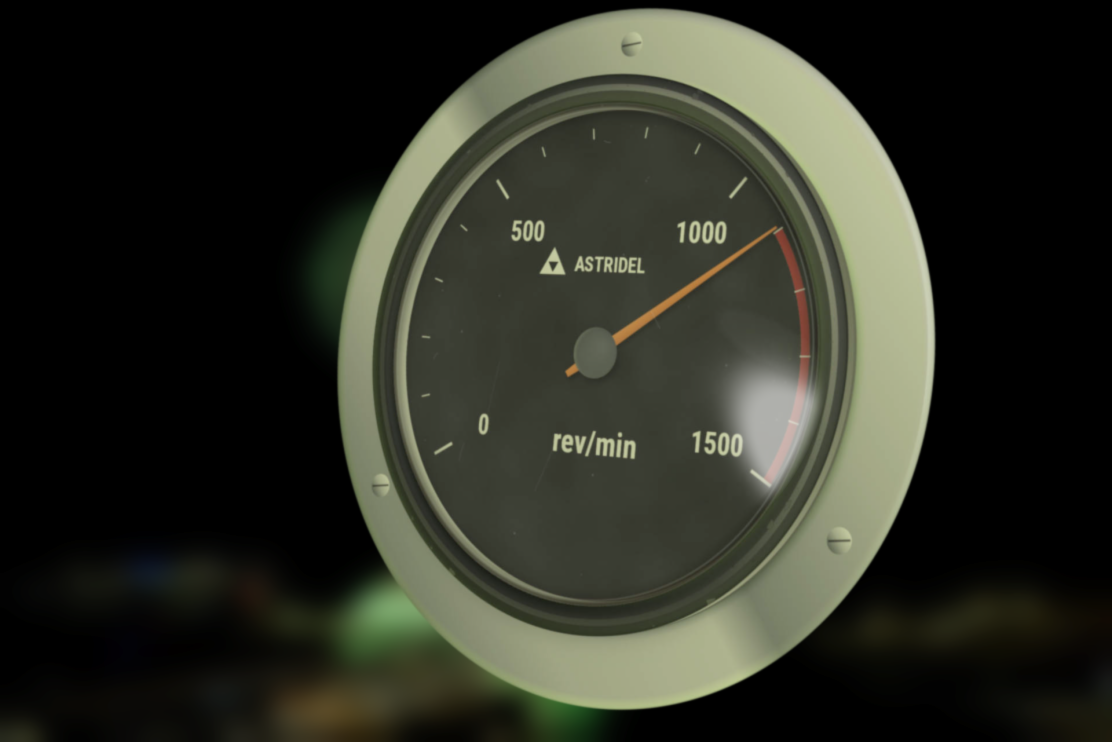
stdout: {"value": 1100, "unit": "rpm"}
